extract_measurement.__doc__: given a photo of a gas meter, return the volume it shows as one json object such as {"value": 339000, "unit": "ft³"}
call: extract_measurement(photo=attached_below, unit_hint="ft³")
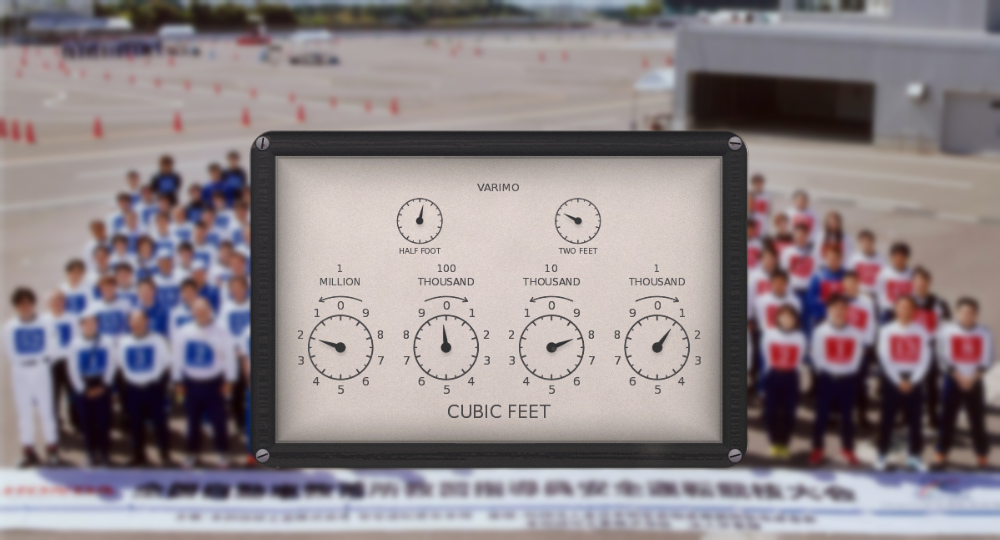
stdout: {"value": 198100, "unit": "ft³"}
